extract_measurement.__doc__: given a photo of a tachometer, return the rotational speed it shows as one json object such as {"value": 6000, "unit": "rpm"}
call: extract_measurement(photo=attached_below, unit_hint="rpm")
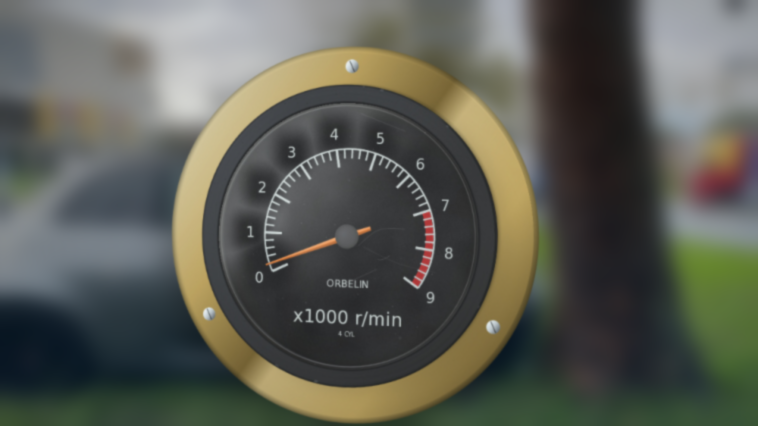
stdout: {"value": 200, "unit": "rpm"}
